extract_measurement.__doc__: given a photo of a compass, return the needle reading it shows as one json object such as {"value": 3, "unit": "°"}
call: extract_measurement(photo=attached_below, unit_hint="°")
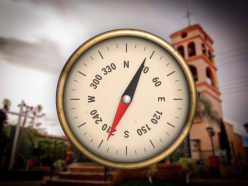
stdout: {"value": 205, "unit": "°"}
